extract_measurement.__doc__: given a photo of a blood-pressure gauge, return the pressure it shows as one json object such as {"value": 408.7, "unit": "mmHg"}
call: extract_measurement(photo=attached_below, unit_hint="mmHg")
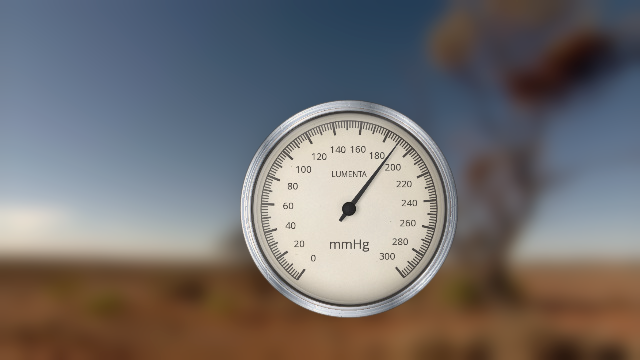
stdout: {"value": 190, "unit": "mmHg"}
